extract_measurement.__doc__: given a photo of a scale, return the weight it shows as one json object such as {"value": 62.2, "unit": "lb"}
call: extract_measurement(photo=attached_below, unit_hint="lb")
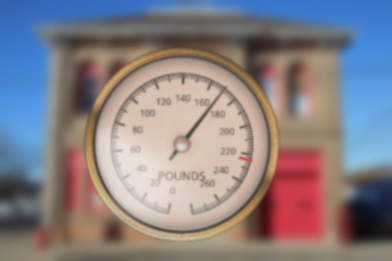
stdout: {"value": 170, "unit": "lb"}
